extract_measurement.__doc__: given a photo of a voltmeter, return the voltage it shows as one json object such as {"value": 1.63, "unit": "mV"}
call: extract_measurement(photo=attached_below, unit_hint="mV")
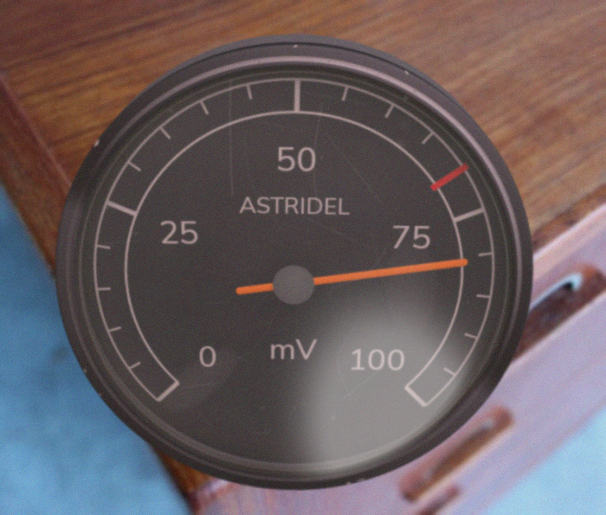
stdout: {"value": 80, "unit": "mV"}
